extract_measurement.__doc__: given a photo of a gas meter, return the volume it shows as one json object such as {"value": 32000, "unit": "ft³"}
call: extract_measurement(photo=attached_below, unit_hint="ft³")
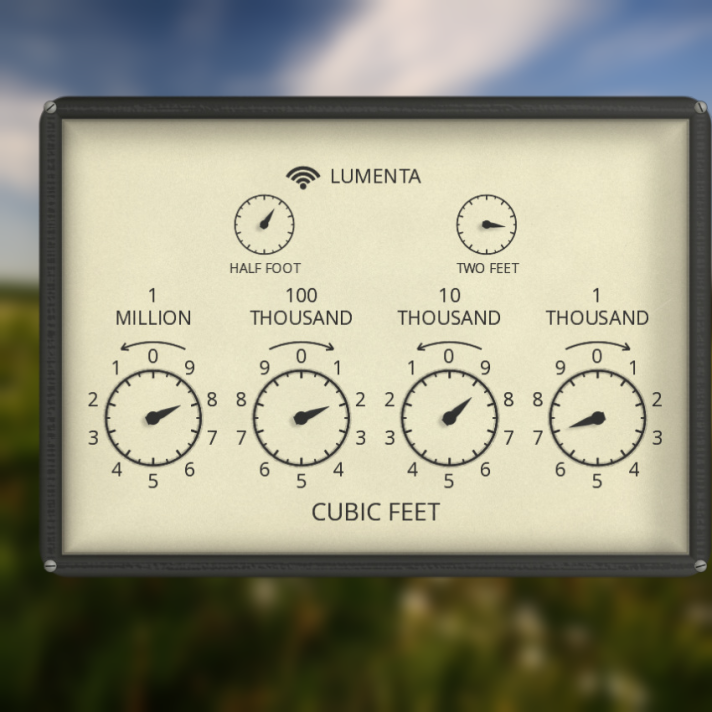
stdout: {"value": 818700, "unit": "ft³"}
